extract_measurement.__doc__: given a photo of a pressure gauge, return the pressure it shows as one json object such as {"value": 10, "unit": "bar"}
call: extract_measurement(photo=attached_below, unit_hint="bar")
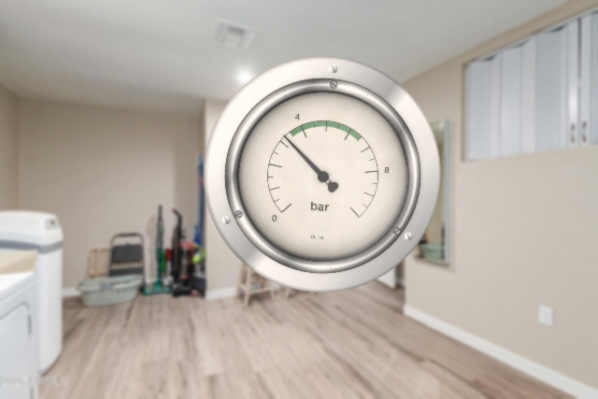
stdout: {"value": 3.25, "unit": "bar"}
